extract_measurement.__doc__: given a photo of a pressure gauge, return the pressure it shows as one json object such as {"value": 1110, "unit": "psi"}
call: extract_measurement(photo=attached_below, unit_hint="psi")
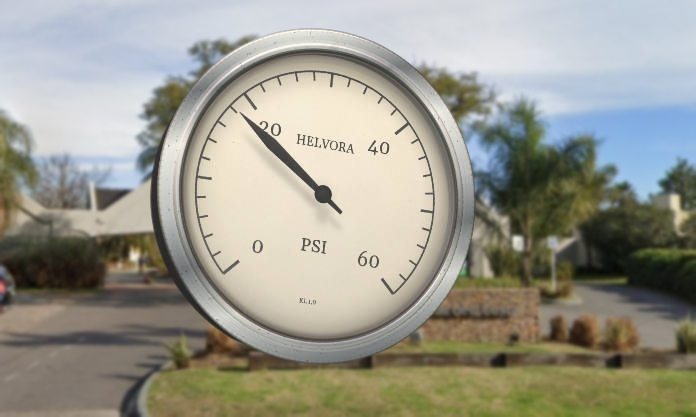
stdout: {"value": 18, "unit": "psi"}
